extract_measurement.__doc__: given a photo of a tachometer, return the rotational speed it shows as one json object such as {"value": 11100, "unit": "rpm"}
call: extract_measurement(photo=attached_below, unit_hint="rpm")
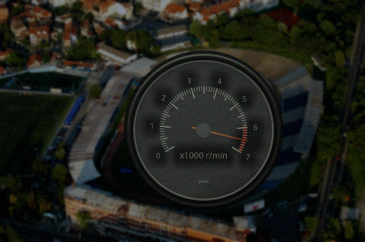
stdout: {"value": 6500, "unit": "rpm"}
